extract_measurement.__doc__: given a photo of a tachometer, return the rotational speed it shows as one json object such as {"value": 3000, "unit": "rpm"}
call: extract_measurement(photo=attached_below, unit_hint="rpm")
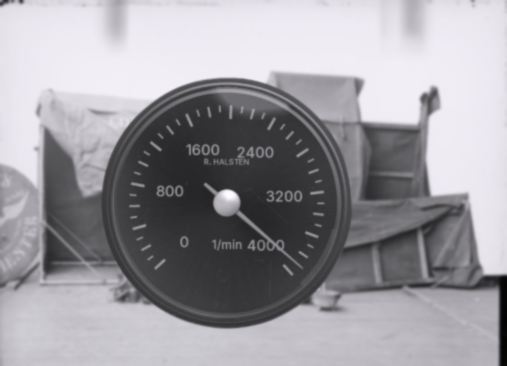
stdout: {"value": 3900, "unit": "rpm"}
